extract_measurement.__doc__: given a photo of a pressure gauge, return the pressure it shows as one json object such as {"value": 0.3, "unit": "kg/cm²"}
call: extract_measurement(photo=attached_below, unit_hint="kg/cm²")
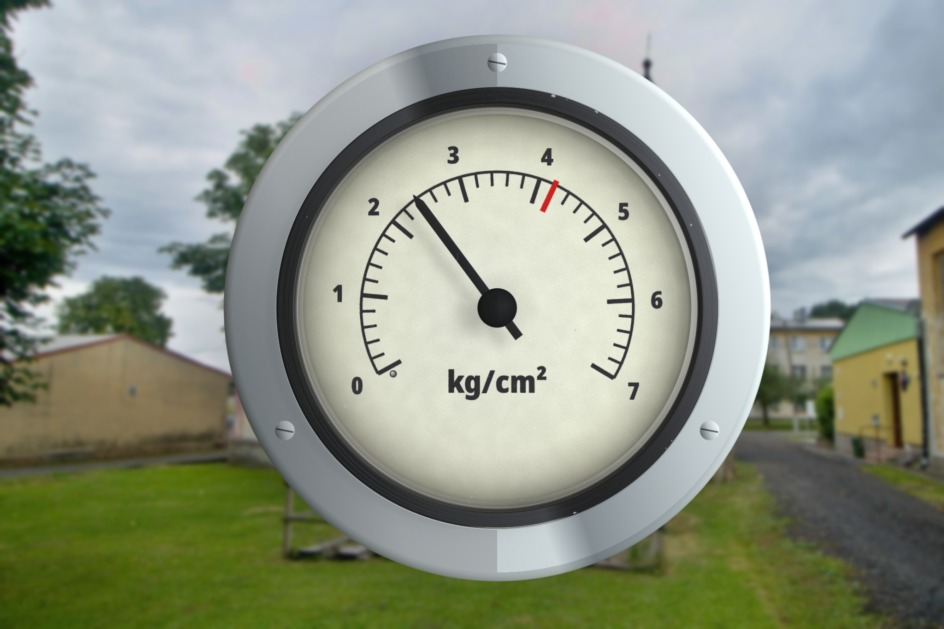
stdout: {"value": 2.4, "unit": "kg/cm²"}
